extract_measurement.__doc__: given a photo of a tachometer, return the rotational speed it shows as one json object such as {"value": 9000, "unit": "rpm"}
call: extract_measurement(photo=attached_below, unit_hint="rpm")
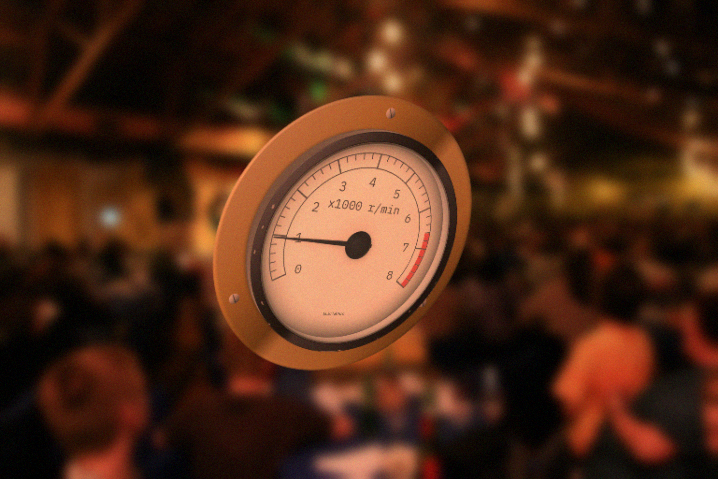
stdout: {"value": 1000, "unit": "rpm"}
